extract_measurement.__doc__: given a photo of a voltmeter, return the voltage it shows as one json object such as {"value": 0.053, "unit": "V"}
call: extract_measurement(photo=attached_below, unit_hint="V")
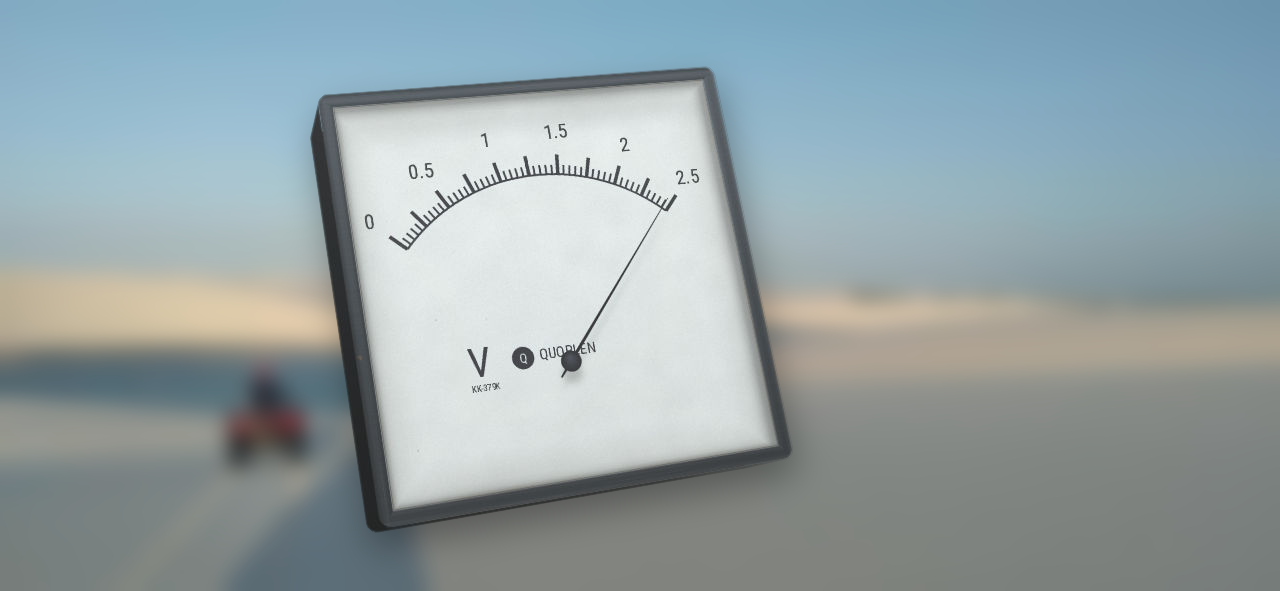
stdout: {"value": 2.45, "unit": "V"}
